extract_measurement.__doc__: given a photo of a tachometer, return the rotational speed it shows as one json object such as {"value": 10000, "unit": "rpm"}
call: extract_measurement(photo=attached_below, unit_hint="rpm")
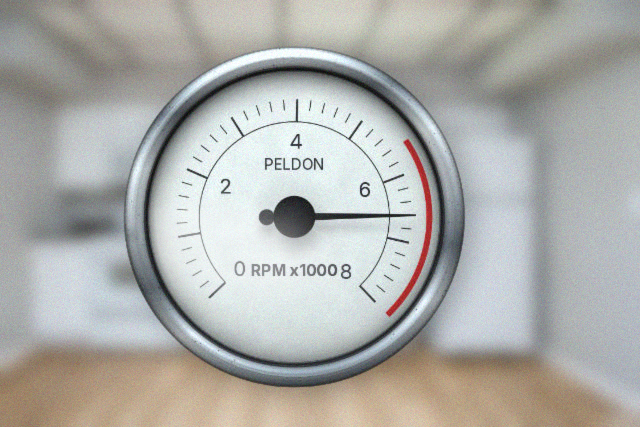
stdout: {"value": 6600, "unit": "rpm"}
